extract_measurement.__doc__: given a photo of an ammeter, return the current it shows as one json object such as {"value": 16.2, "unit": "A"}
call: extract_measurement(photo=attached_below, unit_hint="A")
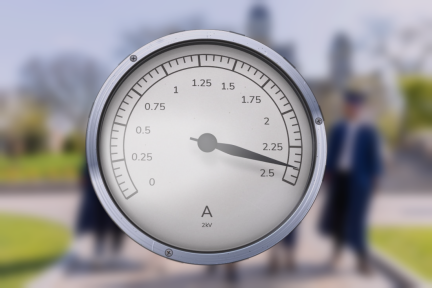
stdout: {"value": 2.4, "unit": "A"}
